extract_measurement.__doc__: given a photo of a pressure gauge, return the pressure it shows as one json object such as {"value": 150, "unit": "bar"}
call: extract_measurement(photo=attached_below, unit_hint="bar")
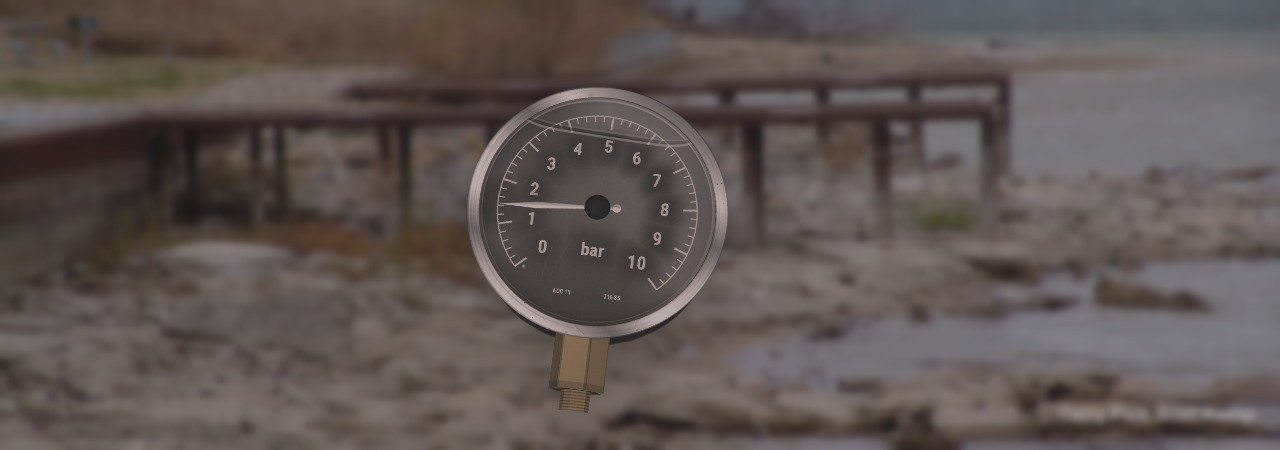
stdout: {"value": 1.4, "unit": "bar"}
